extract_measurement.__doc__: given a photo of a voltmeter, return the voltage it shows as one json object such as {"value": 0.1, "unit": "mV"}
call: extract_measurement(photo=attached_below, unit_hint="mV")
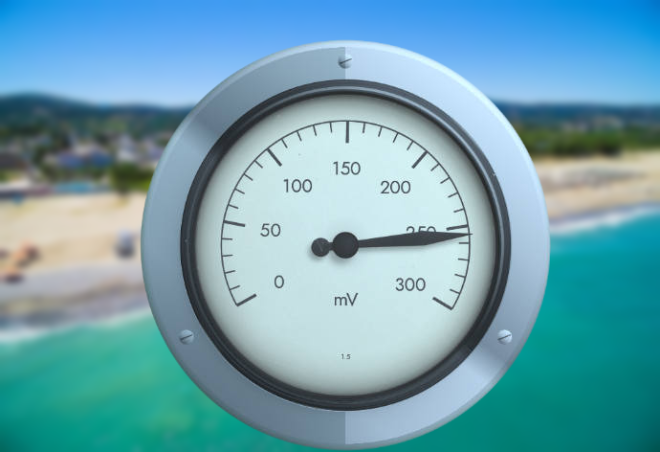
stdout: {"value": 255, "unit": "mV"}
